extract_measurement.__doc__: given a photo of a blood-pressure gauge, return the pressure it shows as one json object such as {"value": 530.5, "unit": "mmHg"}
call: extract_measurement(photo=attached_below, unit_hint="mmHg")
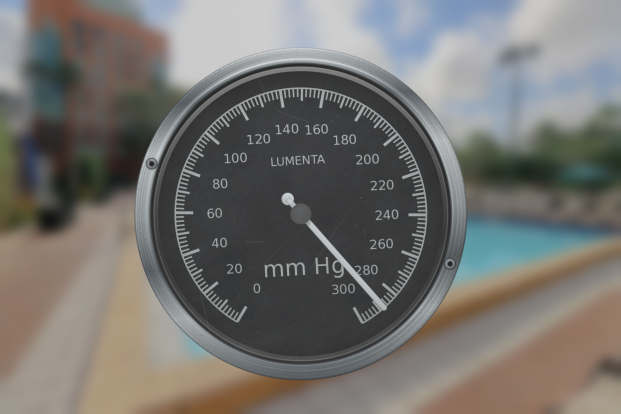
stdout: {"value": 288, "unit": "mmHg"}
